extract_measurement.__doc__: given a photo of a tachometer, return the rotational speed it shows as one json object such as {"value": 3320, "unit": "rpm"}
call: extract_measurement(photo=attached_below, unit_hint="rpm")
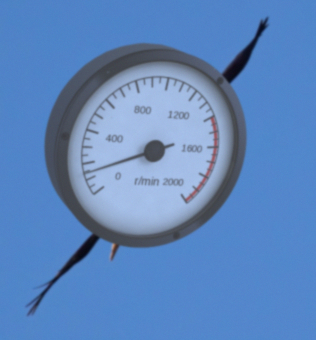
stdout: {"value": 150, "unit": "rpm"}
